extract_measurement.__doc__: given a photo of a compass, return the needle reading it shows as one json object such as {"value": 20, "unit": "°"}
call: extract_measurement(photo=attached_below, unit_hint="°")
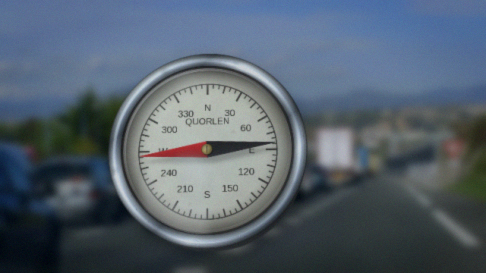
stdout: {"value": 265, "unit": "°"}
